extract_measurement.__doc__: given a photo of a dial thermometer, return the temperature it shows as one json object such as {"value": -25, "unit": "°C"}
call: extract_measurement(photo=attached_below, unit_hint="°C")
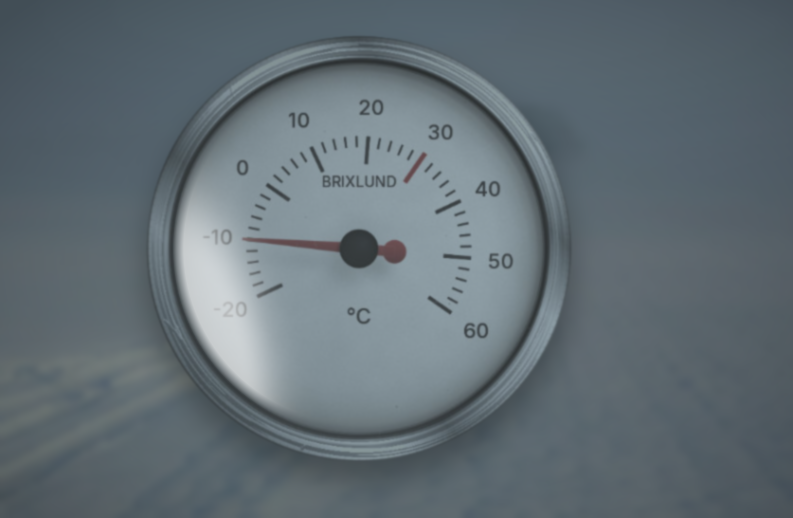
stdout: {"value": -10, "unit": "°C"}
